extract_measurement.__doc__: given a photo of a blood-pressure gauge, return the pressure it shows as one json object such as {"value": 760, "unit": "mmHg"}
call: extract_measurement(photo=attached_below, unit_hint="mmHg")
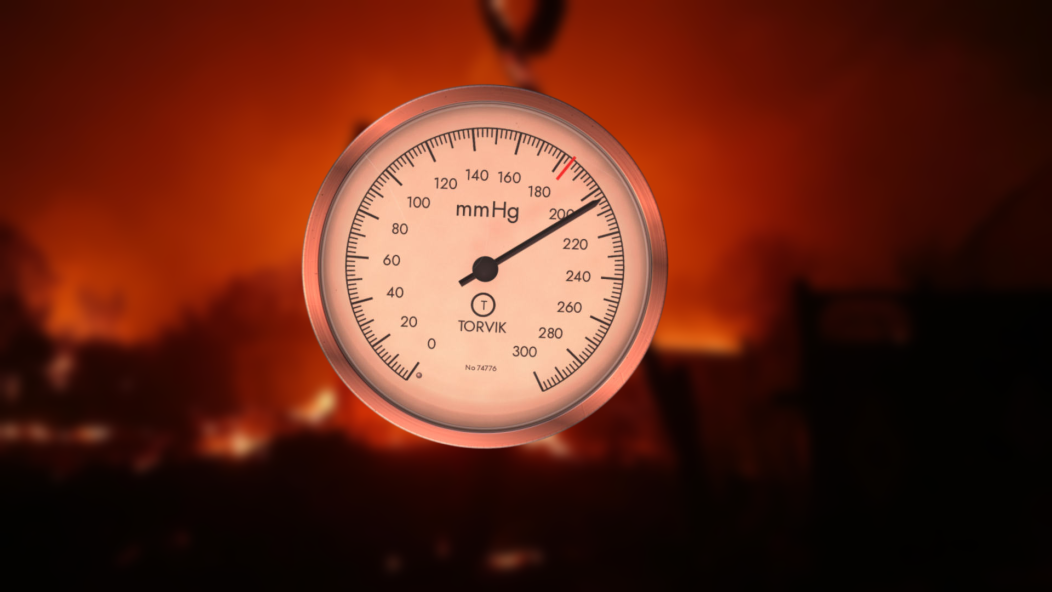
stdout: {"value": 204, "unit": "mmHg"}
